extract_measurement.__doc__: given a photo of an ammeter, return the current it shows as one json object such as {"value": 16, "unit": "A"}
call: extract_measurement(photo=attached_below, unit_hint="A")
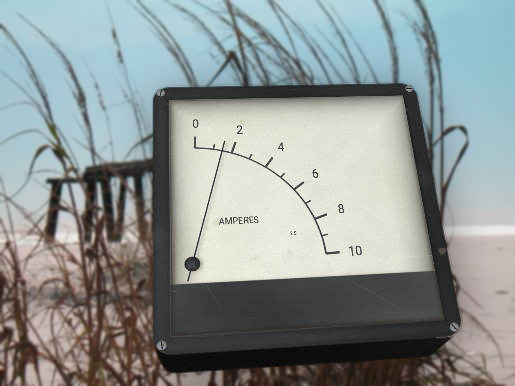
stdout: {"value": 1.5, "unit": "A"}
